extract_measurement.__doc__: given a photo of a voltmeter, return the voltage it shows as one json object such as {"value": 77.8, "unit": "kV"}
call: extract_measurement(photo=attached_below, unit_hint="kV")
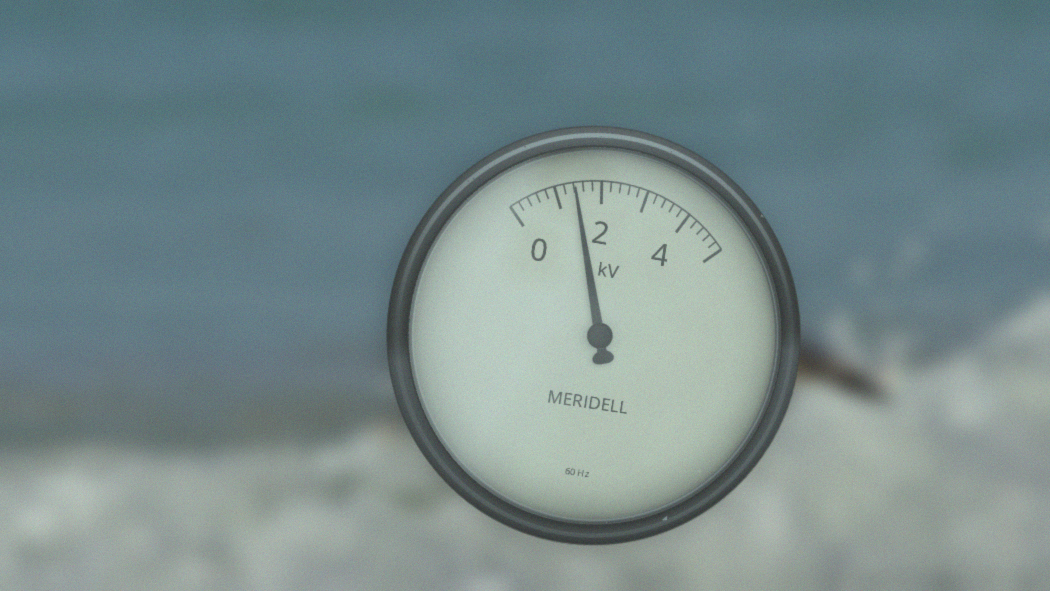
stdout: {"value": 1.4, "unit": "kV"}
